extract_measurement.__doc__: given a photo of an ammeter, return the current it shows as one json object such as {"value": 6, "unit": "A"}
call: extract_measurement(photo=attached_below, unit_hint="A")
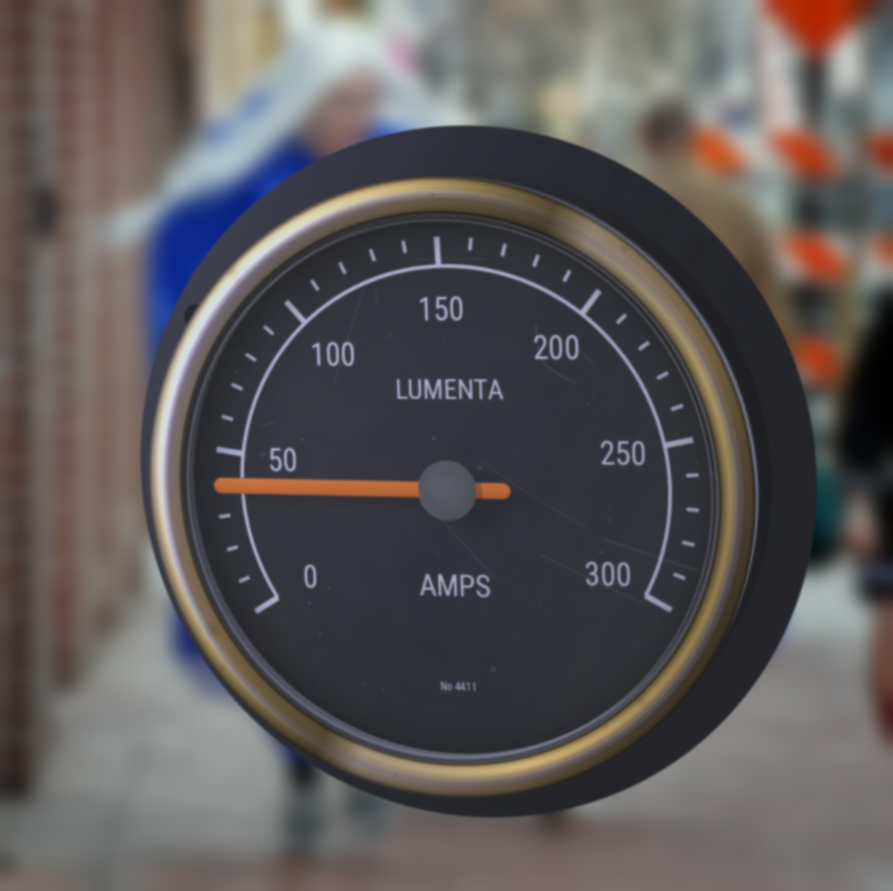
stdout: {"value": 40, "unit": "A"}
